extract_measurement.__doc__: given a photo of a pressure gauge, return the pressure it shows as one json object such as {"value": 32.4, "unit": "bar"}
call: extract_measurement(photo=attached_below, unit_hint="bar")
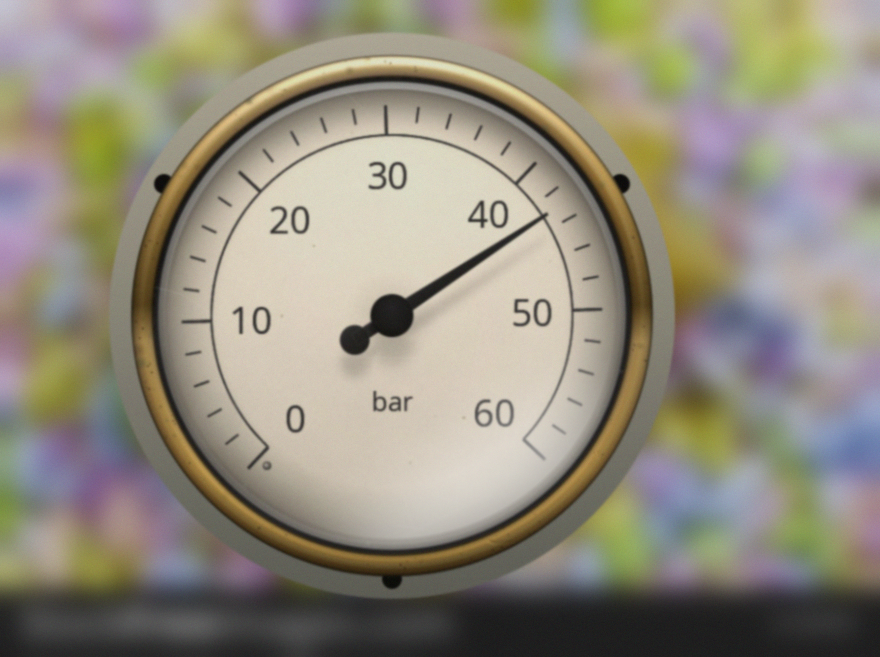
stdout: {"value": 43, "unit": "bar"}
